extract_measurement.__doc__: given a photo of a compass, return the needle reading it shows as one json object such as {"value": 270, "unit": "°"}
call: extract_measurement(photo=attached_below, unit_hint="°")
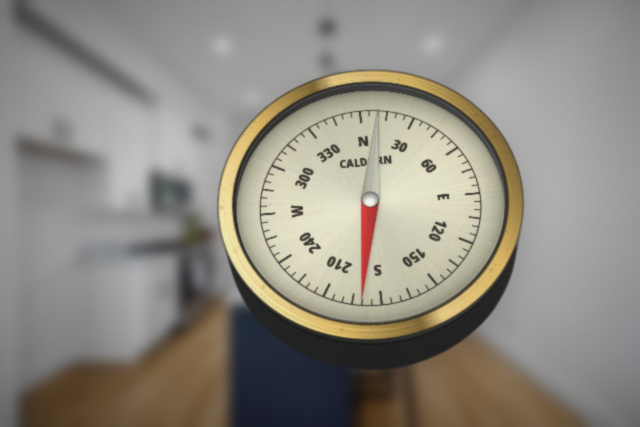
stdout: {"value": 190, "unit": "°"}
